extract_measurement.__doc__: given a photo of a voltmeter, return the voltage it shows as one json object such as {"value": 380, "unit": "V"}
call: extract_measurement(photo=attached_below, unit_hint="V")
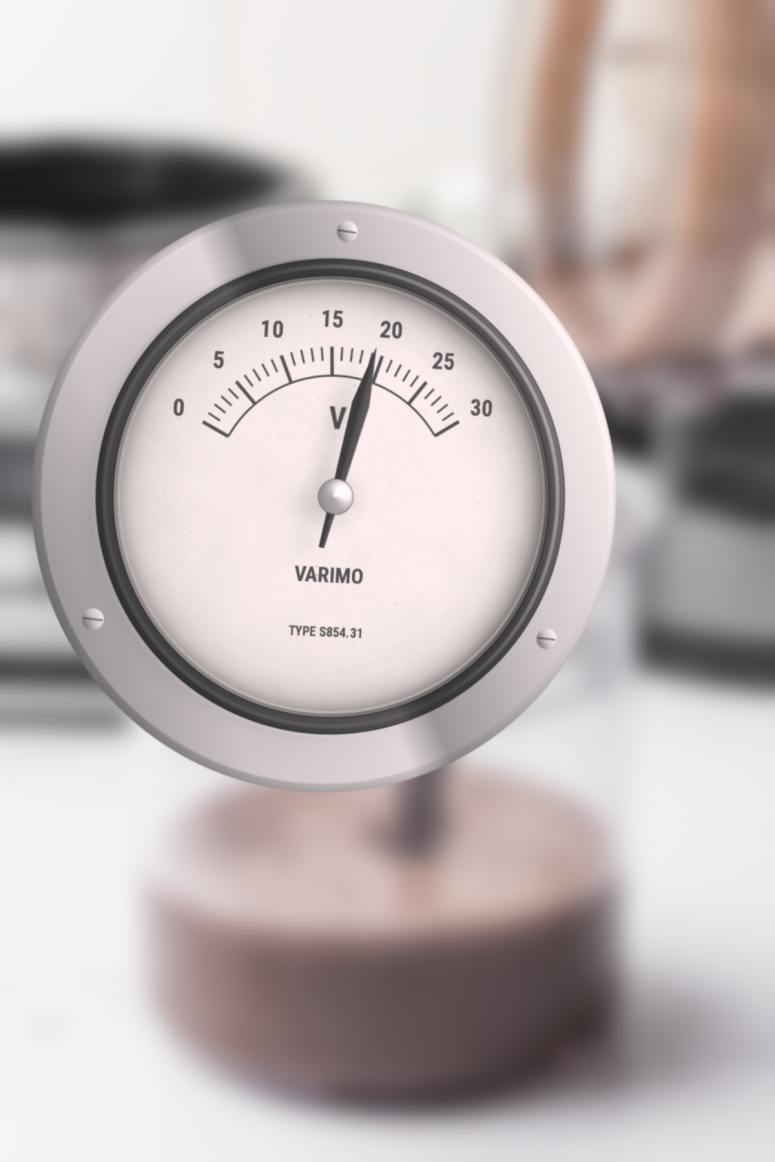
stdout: {"value": 19, "unit": "V"}
